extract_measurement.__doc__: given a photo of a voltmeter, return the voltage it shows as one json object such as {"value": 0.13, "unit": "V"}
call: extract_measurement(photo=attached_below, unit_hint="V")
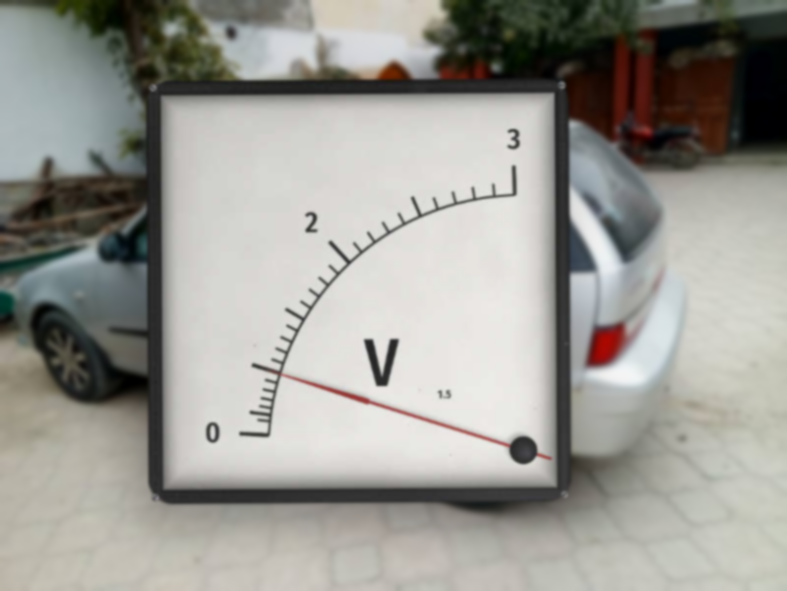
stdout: {"value": 1, "unit": "V"}
